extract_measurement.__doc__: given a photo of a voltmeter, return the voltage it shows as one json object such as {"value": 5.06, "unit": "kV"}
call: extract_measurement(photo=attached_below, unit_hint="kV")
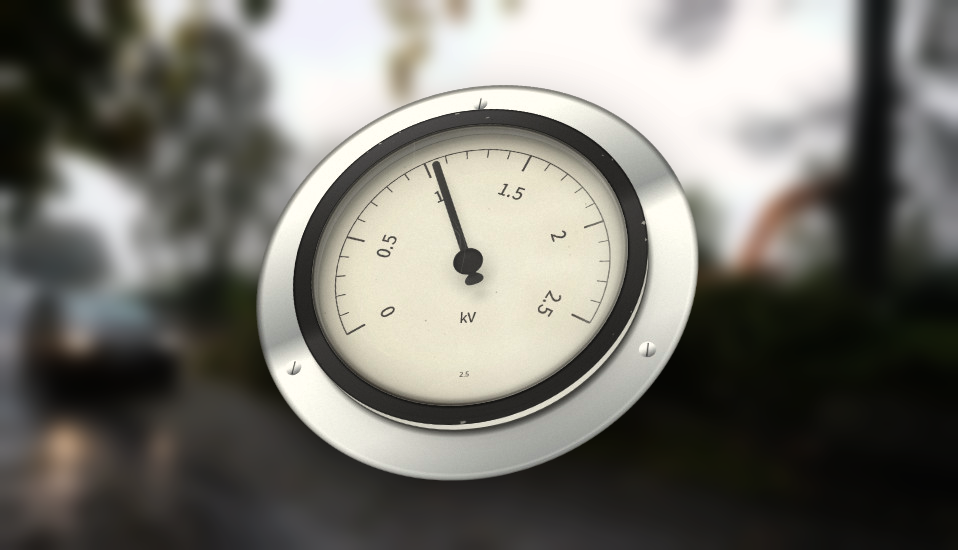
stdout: {"value": 1.05, "unit": "kV"}
